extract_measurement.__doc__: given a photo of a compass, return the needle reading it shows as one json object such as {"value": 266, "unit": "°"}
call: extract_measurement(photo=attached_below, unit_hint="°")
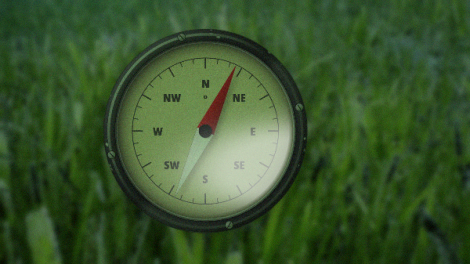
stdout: {"value": 25, "unit": "°"}
